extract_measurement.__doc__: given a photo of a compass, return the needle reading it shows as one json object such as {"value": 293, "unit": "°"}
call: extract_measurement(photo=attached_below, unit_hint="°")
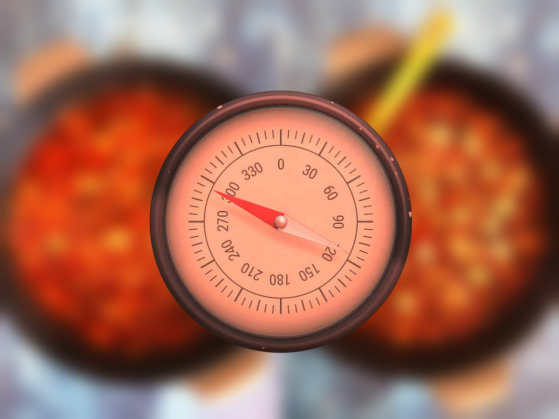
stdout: {"value": 295, "unit": "°"}
